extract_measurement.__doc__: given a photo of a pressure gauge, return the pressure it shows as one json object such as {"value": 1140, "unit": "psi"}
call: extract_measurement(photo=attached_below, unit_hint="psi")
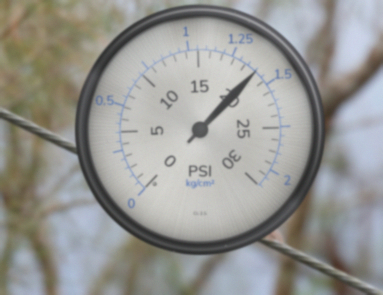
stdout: {"value": 20, "unit": "psi"}
